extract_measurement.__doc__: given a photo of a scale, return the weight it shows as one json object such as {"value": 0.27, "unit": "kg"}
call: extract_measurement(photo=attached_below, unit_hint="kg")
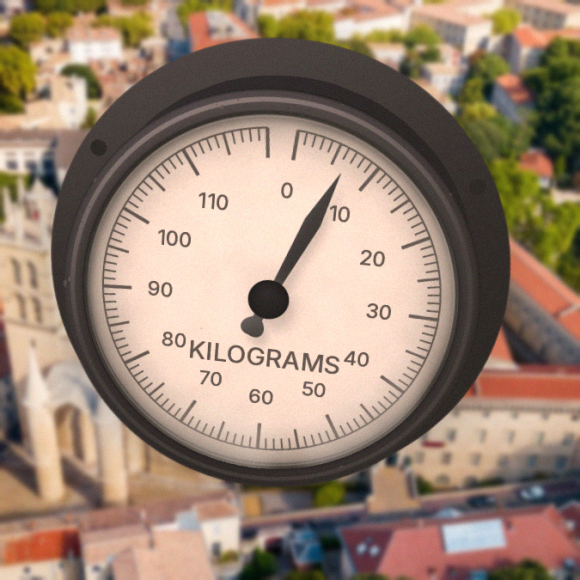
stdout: {"value": 6.5, "unit": "kg"}
